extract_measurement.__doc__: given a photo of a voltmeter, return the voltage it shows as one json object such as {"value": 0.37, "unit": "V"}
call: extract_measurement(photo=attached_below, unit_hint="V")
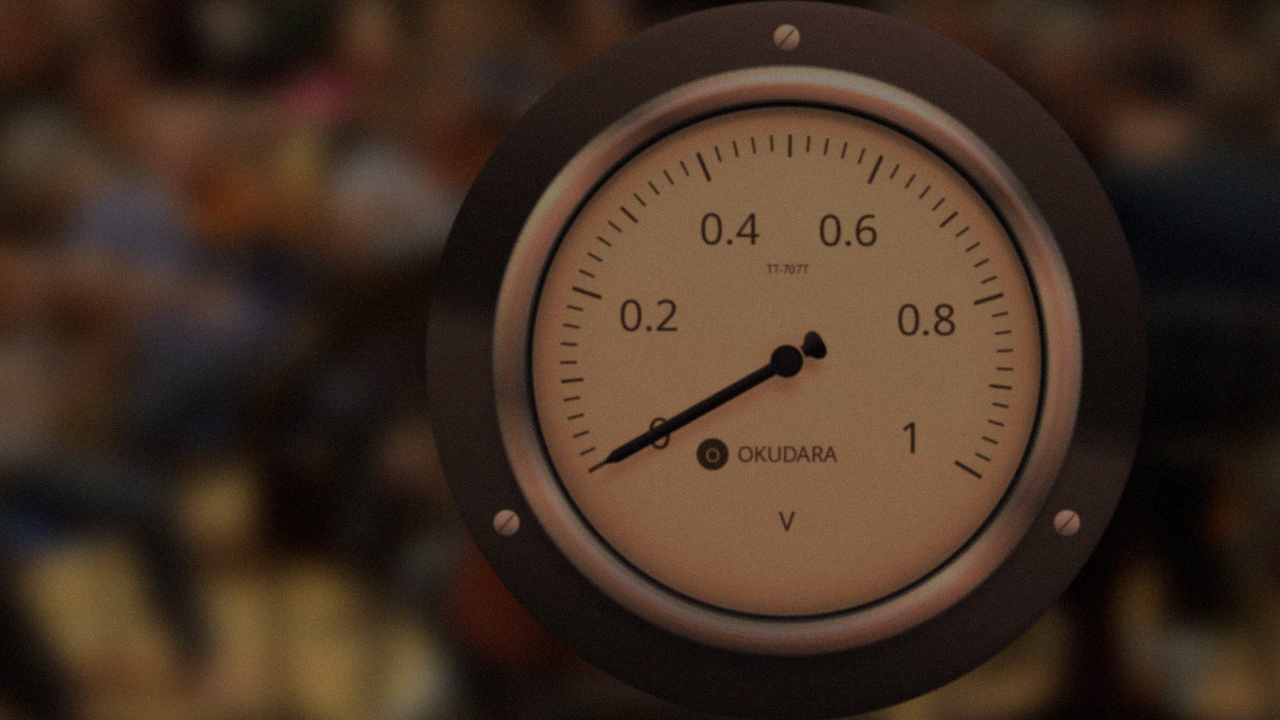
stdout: {"value": 0, "unit": "V"}
